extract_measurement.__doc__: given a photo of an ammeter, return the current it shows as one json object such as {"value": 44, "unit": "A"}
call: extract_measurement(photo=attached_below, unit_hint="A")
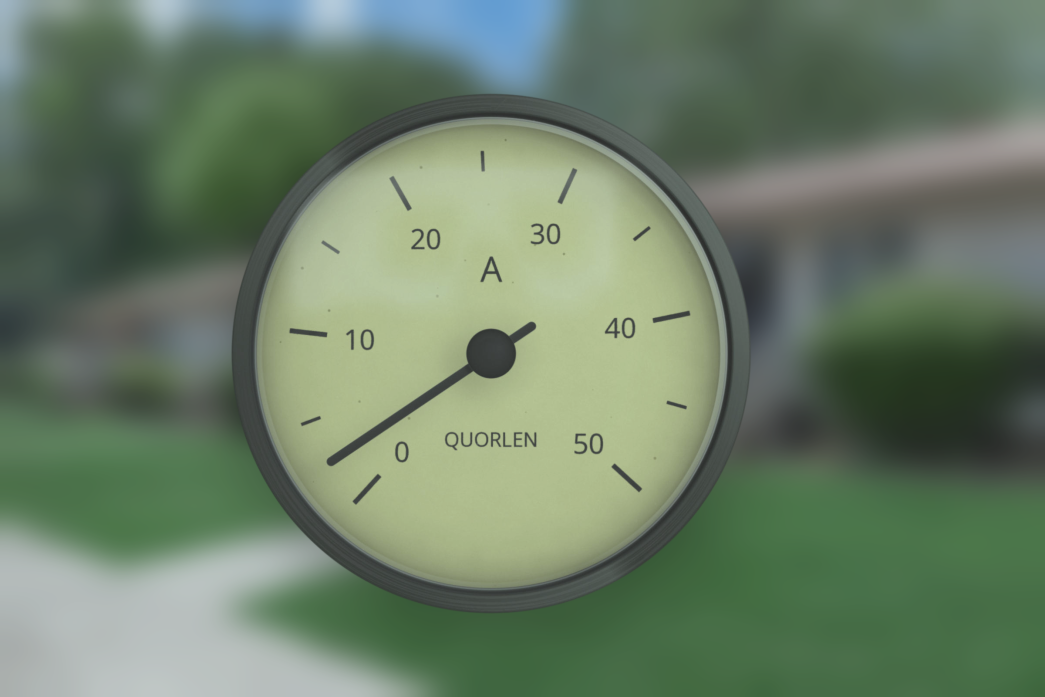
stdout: {"value": 2.5, "unit": "A"}
